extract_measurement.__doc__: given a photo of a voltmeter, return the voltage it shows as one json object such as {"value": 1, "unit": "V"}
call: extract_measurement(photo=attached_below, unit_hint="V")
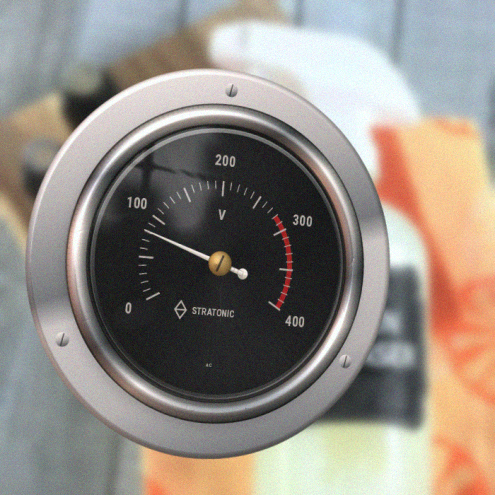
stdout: {"value": 80, "unit": "V"}
